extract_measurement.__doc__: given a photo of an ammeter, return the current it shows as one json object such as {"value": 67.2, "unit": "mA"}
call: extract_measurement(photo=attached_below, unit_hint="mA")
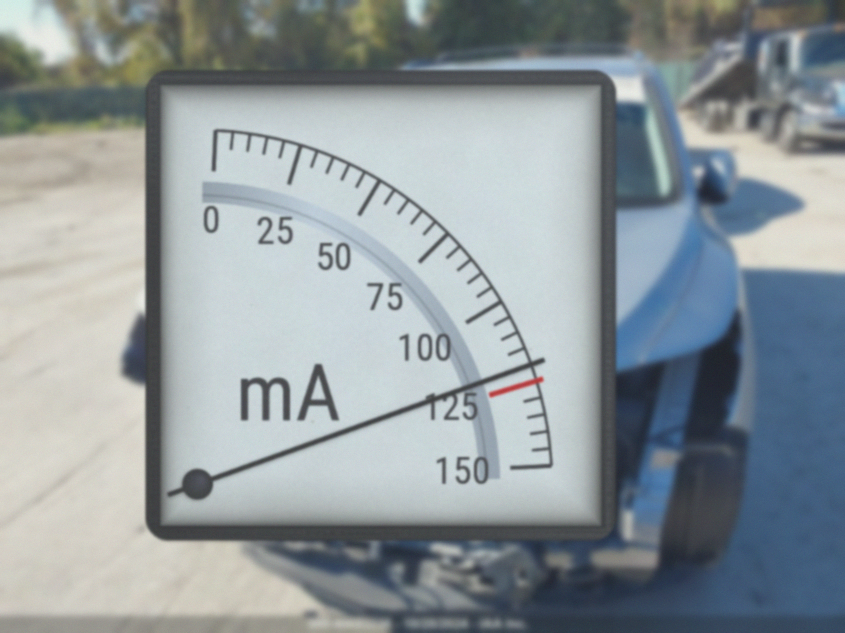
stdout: {"value": 120, "unit": "mA"}
